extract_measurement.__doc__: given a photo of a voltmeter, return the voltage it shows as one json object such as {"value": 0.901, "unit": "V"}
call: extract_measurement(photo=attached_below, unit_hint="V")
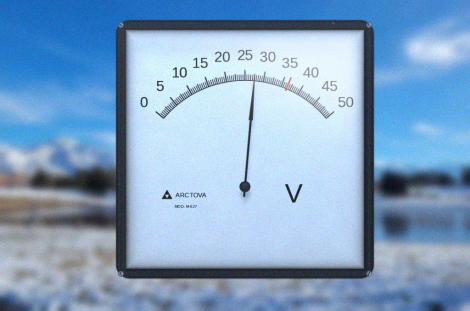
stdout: {"value": 27.5, "unit": "V"}
